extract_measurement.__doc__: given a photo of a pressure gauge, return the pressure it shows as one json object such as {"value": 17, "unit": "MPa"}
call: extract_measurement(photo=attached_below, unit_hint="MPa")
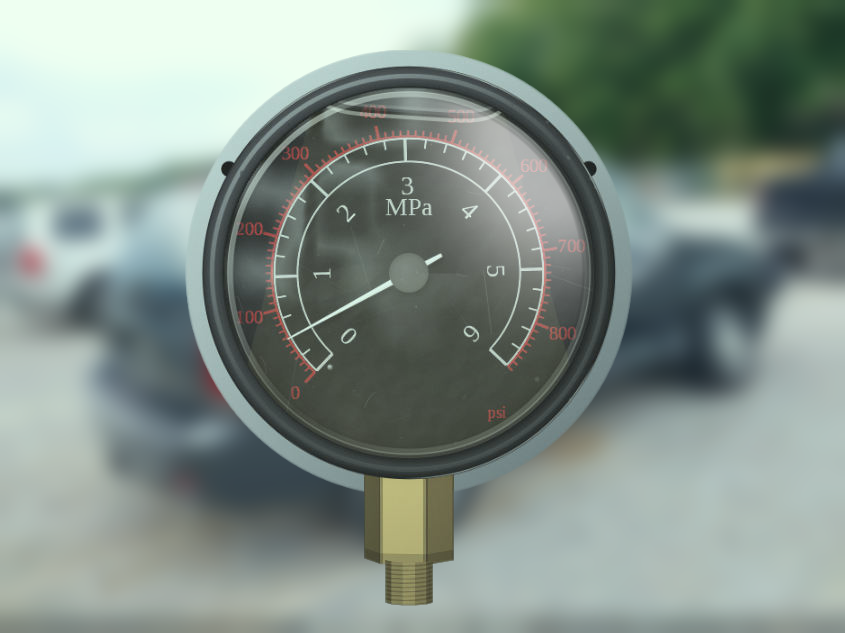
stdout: {"value": 0.4, "unit": "MPa"}
